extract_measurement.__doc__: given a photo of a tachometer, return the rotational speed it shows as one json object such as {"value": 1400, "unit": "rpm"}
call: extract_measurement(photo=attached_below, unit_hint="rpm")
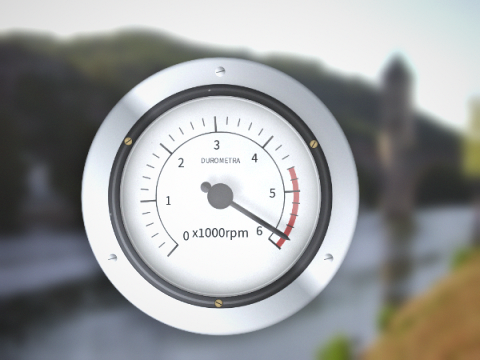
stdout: {"value": 5800, "unit": "rpm"}
